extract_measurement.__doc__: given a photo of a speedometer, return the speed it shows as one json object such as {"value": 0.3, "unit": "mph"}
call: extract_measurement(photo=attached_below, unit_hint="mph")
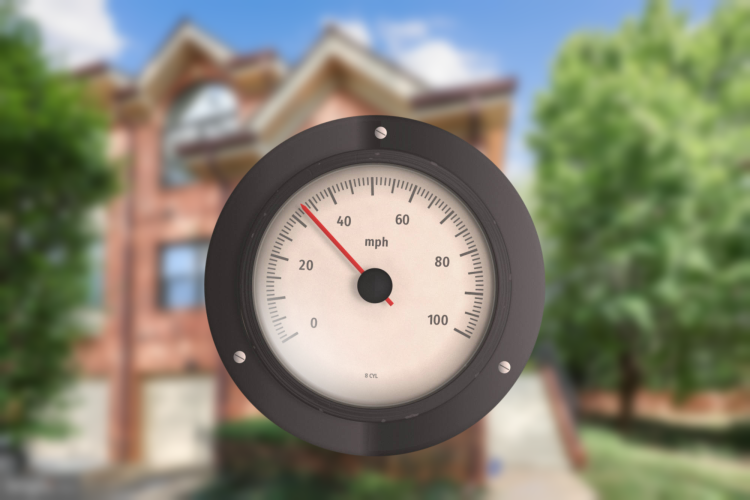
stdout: {"value": 33, "unit": "mph"}
